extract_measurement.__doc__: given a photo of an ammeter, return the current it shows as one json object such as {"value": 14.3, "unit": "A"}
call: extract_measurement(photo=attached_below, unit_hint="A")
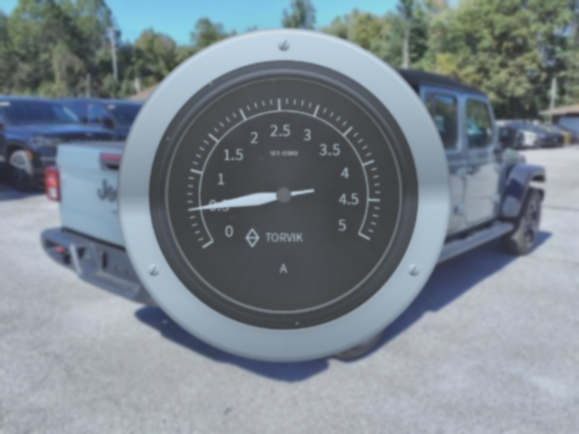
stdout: {"value": 0.5, "unit": "A"}
